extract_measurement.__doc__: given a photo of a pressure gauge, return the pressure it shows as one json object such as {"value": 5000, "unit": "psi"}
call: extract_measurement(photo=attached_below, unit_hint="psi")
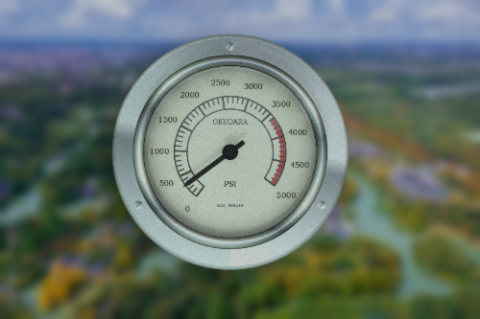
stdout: {"value": 300, "unit": "psi"}
